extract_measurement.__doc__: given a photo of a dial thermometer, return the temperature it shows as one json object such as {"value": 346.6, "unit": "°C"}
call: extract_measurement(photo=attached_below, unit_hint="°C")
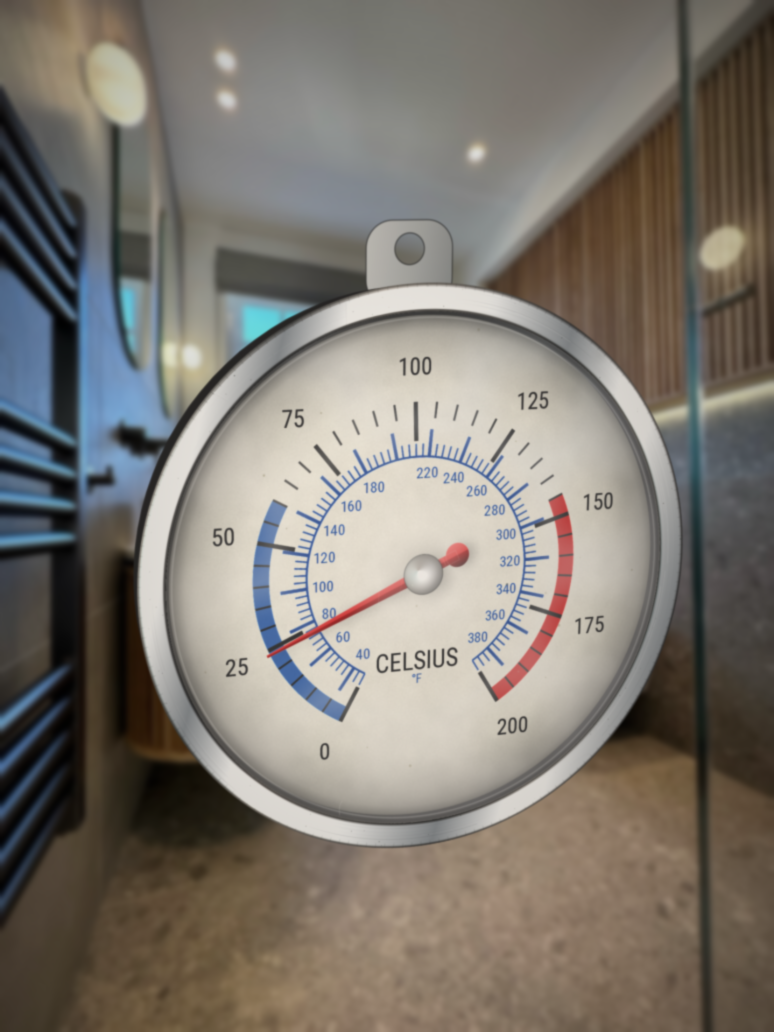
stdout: {"value": 25, "unit": "°C"}
